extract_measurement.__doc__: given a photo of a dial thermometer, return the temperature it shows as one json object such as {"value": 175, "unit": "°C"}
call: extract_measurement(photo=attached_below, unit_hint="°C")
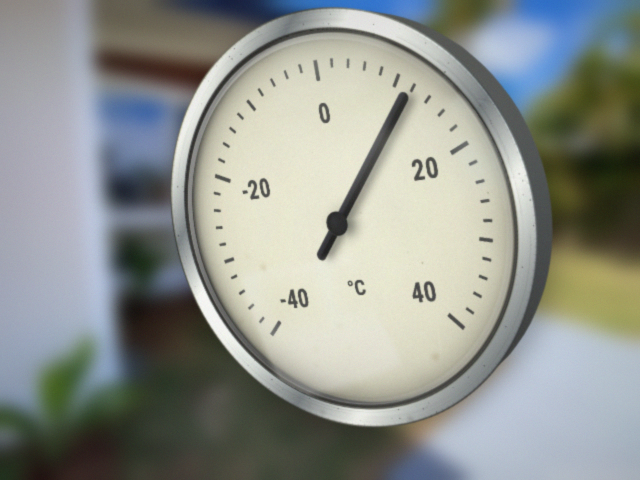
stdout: {"value": 12, "unit": "°C"}
